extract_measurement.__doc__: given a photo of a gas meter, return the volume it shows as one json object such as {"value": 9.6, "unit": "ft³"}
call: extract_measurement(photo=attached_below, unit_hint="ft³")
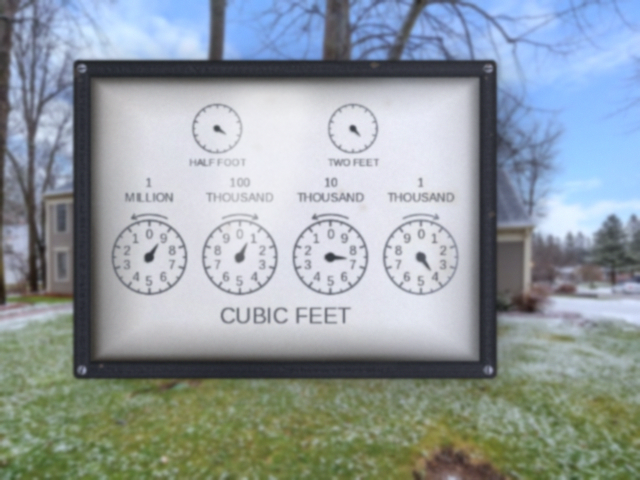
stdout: {"value": 907400, "unit": "ft³"}
